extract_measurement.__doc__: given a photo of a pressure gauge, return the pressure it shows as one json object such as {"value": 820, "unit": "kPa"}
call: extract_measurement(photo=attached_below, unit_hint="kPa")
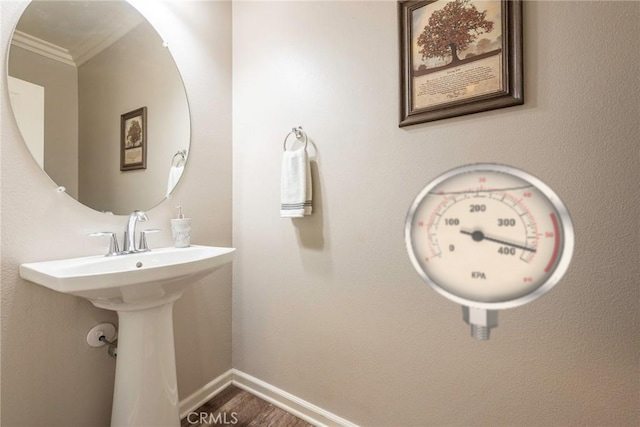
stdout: {"value": 375, "unit": "kPa"}
